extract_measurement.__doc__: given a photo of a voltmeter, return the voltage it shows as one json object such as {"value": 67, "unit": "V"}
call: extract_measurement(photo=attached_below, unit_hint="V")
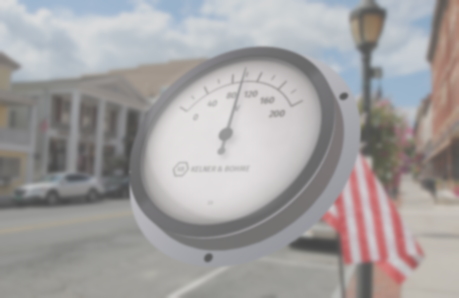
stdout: {"value": 100, "unit": "V"}
